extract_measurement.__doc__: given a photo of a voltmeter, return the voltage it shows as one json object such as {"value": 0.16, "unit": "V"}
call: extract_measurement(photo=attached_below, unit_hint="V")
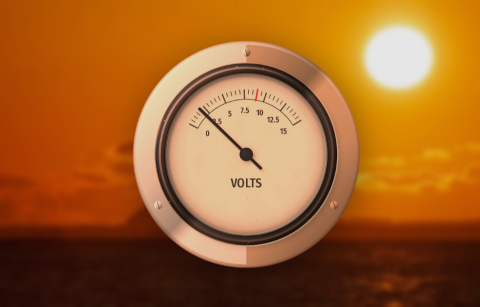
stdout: {"value": 2, "unit": "V"}
